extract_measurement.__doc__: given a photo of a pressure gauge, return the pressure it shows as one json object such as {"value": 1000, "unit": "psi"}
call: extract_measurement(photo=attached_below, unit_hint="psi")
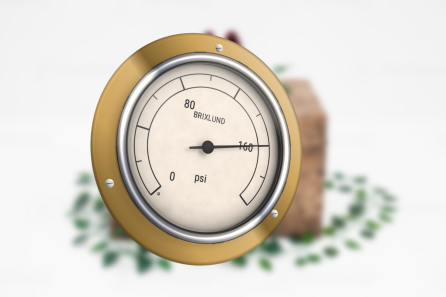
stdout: {"value": 160, "unit": "psi"}
